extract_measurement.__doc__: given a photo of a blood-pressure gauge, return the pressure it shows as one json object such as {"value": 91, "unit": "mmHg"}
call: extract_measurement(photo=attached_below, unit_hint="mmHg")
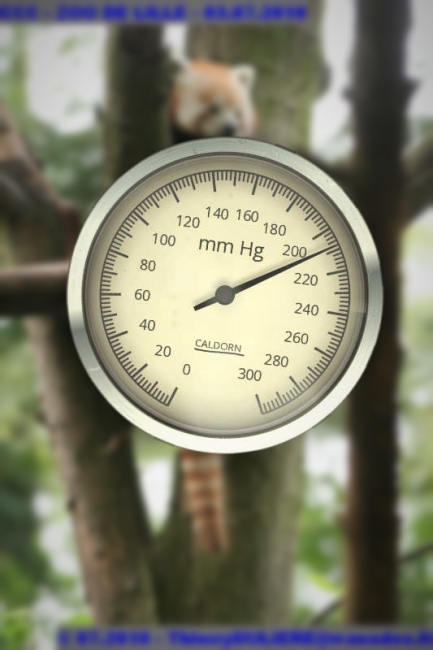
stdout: {"value": 208, "unit": "mmHg"}
